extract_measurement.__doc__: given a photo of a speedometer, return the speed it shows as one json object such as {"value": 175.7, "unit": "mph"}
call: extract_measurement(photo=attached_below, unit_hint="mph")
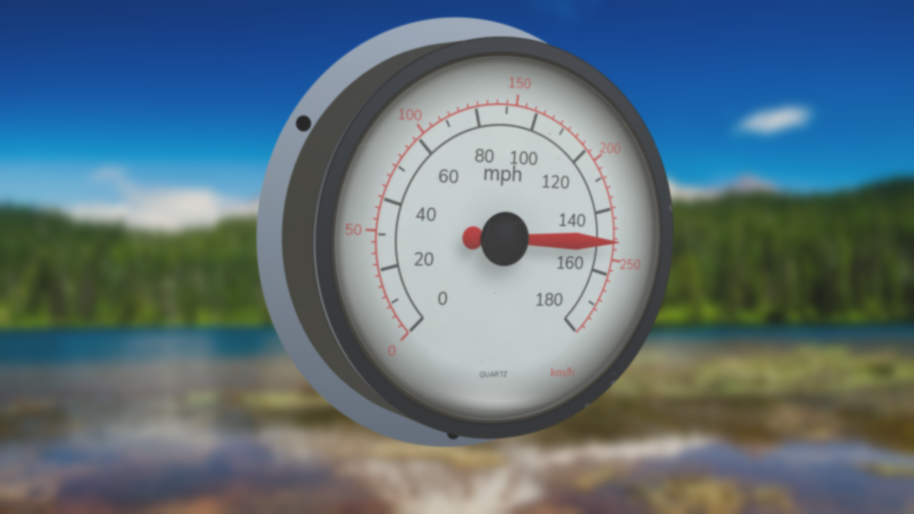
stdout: {"value": 150, "unit": "mph"}
